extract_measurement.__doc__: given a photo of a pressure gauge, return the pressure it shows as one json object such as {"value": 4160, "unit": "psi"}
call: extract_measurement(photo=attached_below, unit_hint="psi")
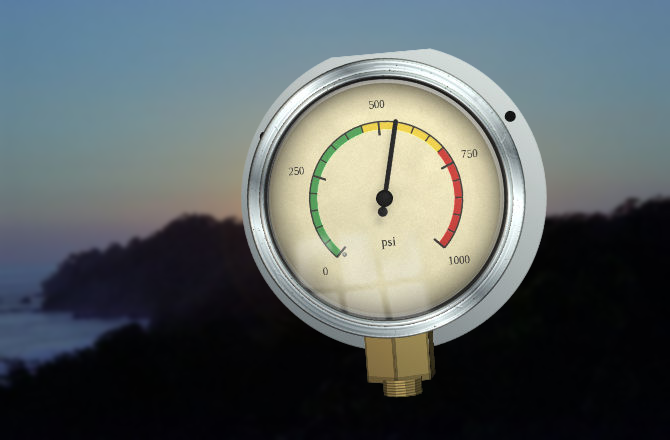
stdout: {"value": 550, "unit": "psi"}
